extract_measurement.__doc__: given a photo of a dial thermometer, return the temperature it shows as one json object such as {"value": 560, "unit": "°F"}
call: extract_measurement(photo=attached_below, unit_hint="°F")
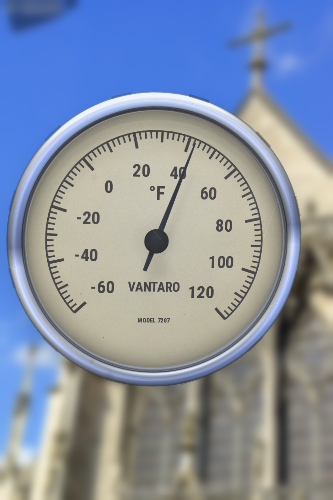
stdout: {"value": 42, "unit": "°F"}
